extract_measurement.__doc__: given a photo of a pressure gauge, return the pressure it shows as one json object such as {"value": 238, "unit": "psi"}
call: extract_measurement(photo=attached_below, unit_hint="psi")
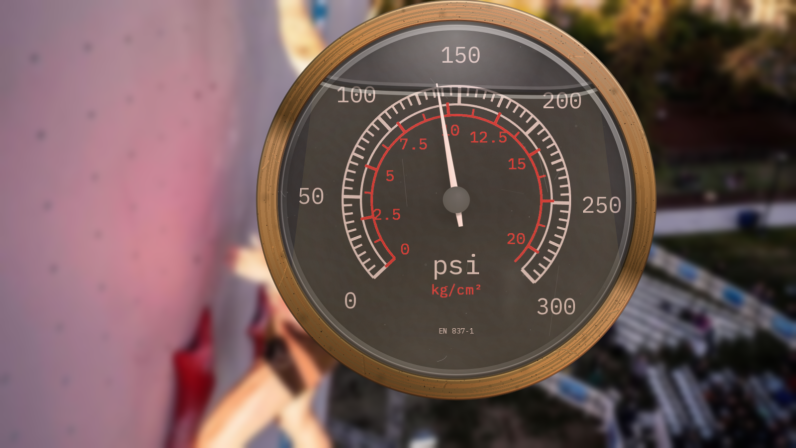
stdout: {"value": 137.5, "unit": "psi"}
